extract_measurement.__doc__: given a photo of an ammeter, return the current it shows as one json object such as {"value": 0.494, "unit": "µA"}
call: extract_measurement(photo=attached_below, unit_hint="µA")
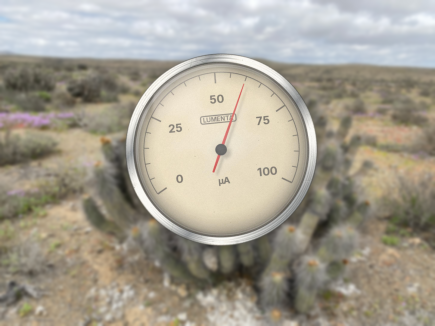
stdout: {"value": 60, "unit": "µA"}
